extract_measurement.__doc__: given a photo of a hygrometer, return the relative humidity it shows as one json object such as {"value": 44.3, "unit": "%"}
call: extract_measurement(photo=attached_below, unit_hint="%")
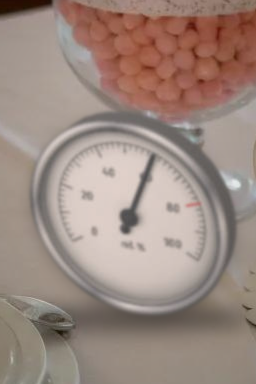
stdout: {"value": 60, "unit": "%"}
